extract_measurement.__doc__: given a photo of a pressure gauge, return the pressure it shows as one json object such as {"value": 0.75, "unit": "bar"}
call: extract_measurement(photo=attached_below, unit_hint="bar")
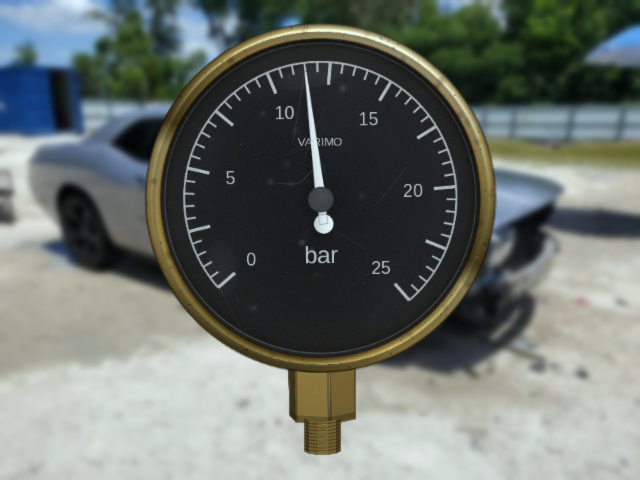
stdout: {"value": 11.5, "unit": "bar"}
